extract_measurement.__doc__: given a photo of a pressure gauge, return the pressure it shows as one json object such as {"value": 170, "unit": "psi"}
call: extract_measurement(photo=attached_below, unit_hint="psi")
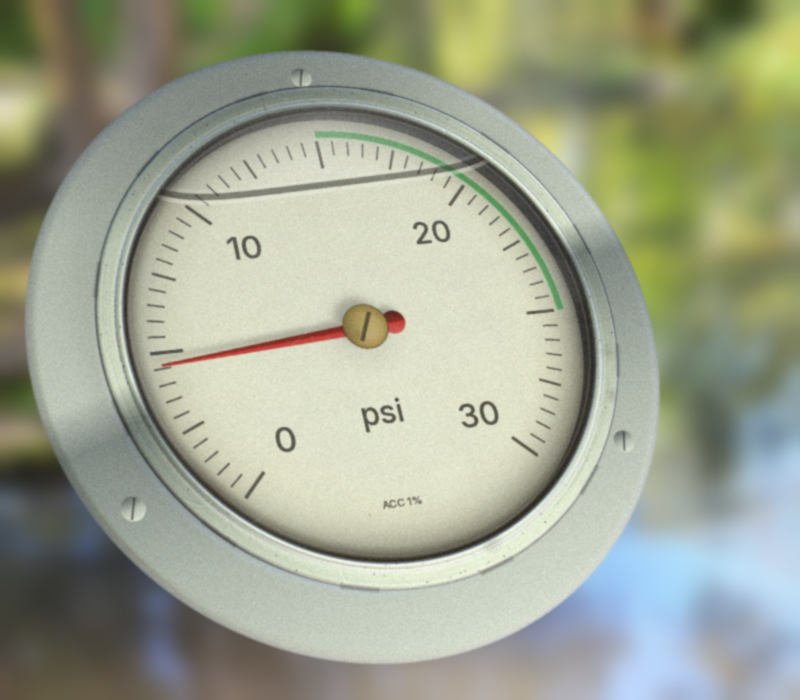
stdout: {"value": 4.5, "unit": "psi"}
